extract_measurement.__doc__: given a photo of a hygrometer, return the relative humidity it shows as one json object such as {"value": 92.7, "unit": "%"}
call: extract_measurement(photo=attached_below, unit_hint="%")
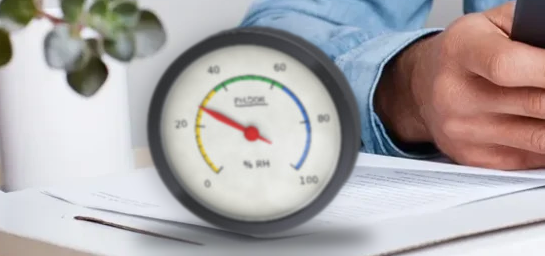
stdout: {"value": 28, "unit": "%"}
